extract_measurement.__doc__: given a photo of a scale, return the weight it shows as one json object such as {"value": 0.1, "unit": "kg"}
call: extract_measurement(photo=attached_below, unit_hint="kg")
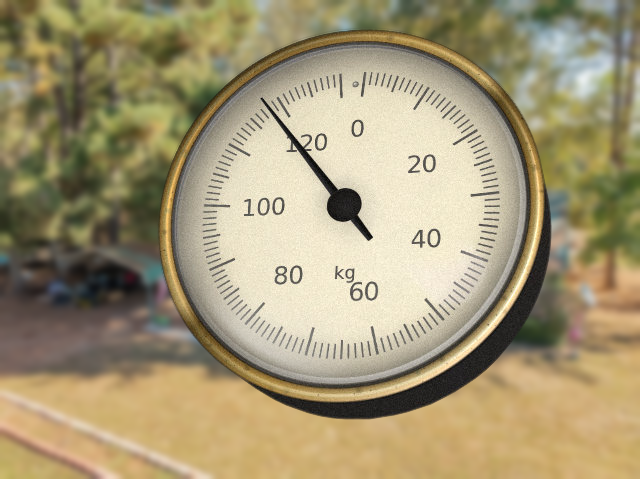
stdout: {"value": 118, "unit": "kg"}
